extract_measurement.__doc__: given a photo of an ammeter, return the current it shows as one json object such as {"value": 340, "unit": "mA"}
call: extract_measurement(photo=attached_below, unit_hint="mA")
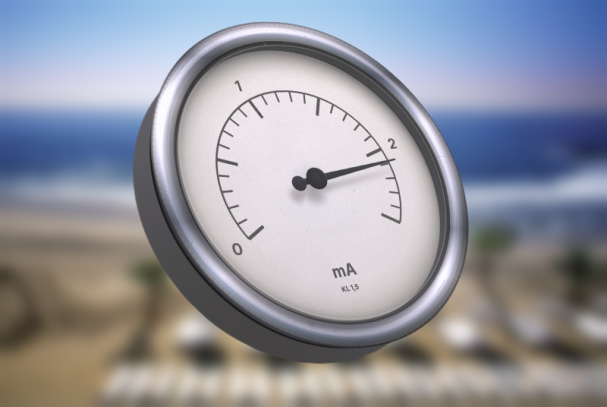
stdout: {"value": 2.1, "unit": "mA"}
